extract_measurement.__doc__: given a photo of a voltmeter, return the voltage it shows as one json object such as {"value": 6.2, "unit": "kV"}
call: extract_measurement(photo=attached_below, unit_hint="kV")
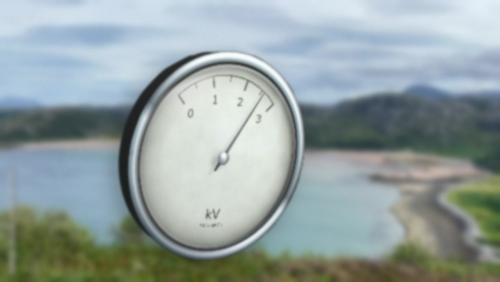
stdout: {"value": 2.5, "unit": "kV"}
